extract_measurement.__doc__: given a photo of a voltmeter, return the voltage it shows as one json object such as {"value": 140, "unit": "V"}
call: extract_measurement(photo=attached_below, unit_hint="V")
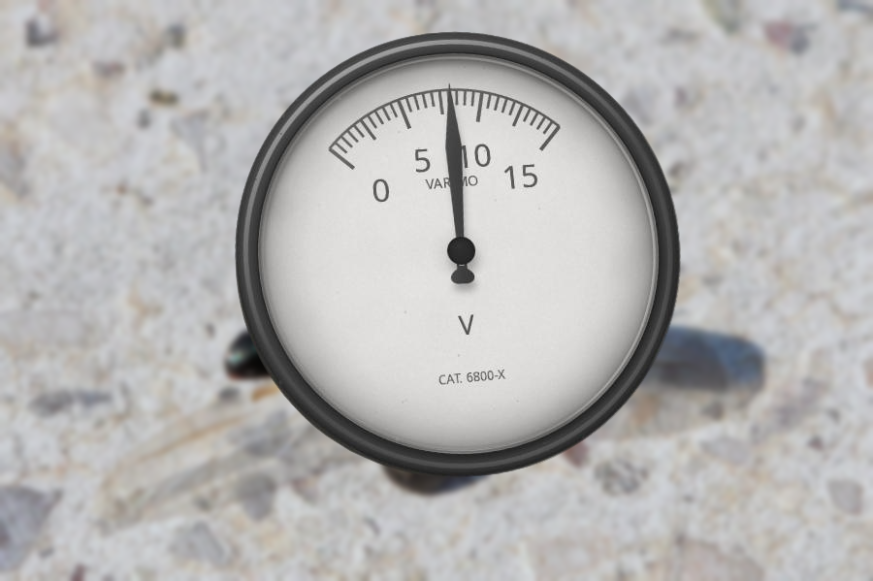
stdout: {"value": 8, "unit": "V"}
